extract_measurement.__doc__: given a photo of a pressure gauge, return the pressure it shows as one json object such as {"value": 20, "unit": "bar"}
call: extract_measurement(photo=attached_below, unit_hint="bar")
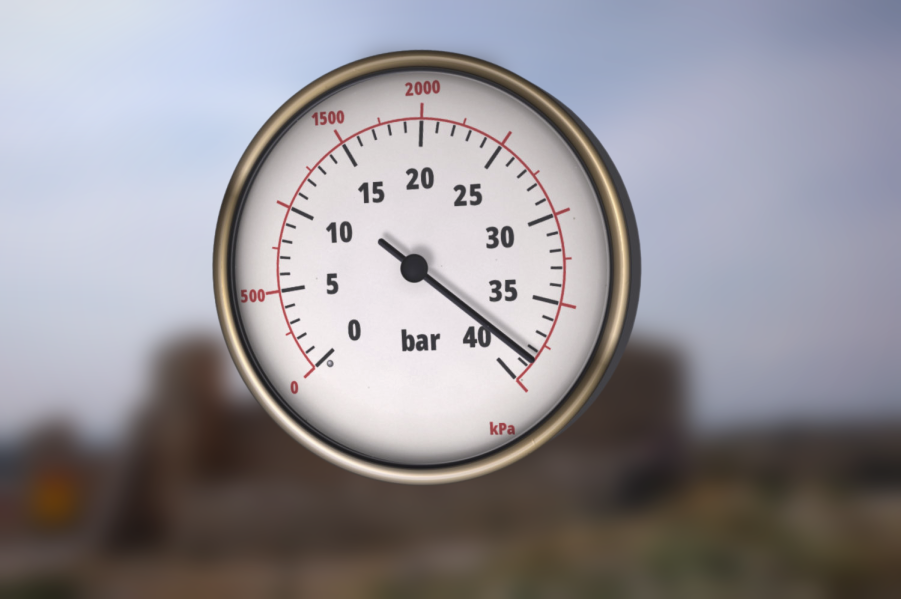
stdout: {"value": 38.5, "unit": "bar"}
